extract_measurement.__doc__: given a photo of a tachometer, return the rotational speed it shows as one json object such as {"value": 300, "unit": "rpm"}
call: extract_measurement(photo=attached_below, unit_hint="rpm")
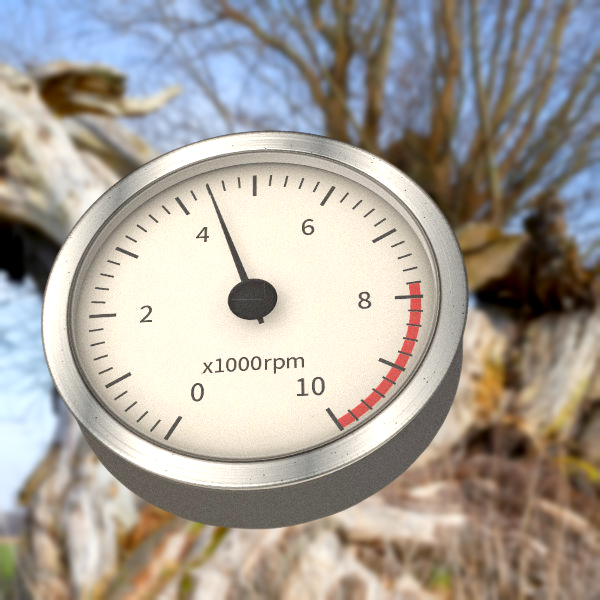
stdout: {"value": 4400, "unit": "rpm"}
